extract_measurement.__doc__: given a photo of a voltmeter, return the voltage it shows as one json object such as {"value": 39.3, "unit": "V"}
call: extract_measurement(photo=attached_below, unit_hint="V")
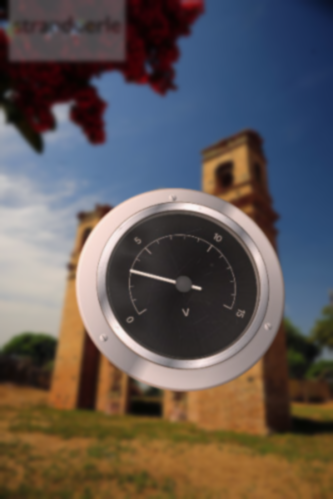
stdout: {"value": 3, "unit": "V"}
